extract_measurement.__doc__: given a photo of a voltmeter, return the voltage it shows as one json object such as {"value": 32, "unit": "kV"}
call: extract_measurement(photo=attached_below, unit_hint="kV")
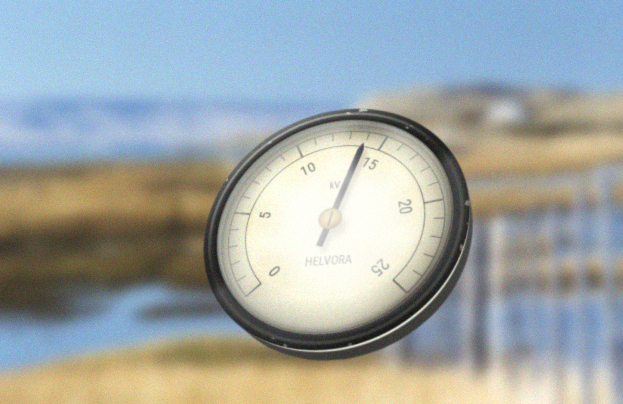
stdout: {"value": 14, "unit": "kV"}
